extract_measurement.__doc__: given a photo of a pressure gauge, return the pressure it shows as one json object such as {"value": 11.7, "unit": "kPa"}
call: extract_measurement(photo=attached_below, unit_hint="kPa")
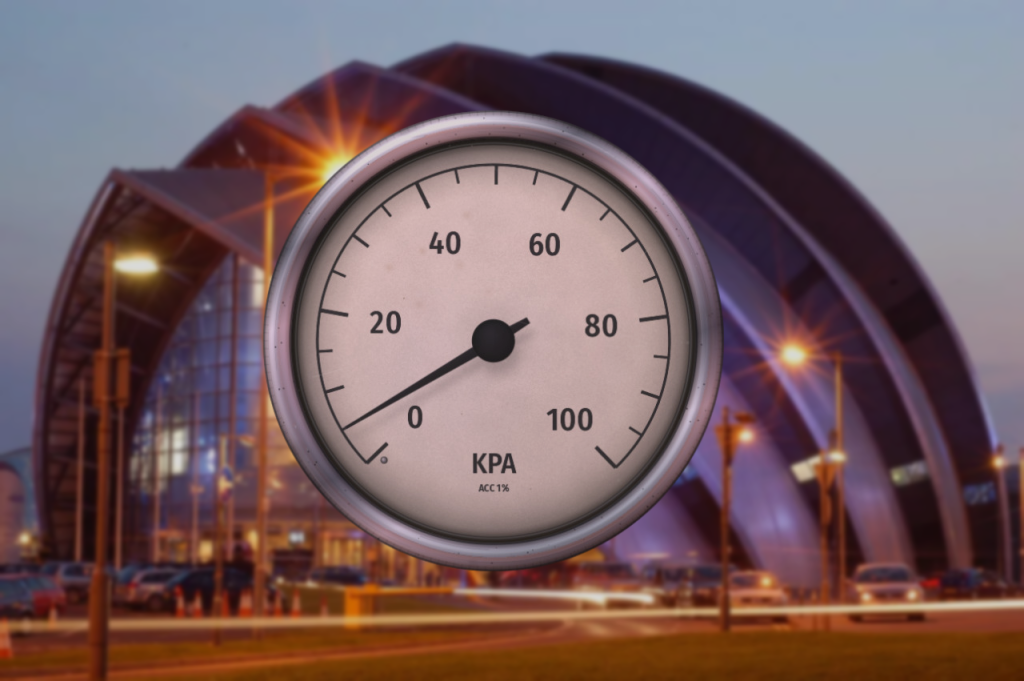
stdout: {"value": 5, "unit": "kPa"}
